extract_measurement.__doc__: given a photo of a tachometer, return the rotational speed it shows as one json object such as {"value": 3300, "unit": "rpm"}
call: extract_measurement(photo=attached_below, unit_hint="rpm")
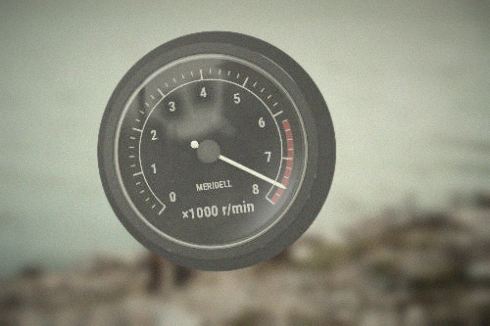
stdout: {"value": 7600, "unit": "rpm"}
